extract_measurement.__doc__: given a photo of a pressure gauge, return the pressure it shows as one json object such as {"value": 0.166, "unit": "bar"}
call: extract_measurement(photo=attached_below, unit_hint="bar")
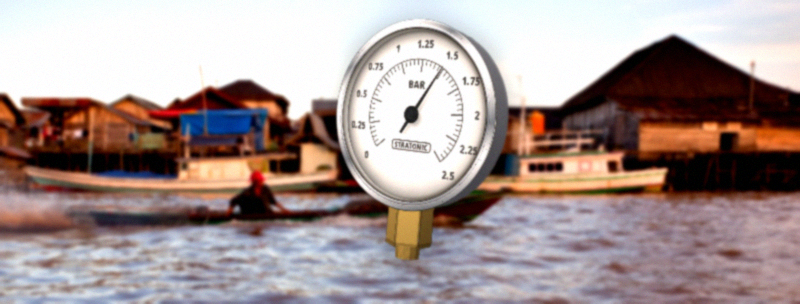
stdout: {"value": 1.5, "unit": "bar"}
